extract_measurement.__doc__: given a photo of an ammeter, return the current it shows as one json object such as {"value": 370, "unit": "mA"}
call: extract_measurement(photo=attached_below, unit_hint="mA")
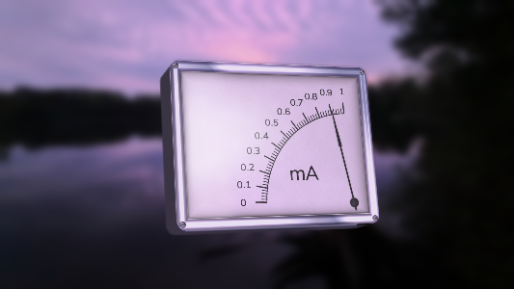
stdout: {"value": 0.9, "unit": "mA"}
